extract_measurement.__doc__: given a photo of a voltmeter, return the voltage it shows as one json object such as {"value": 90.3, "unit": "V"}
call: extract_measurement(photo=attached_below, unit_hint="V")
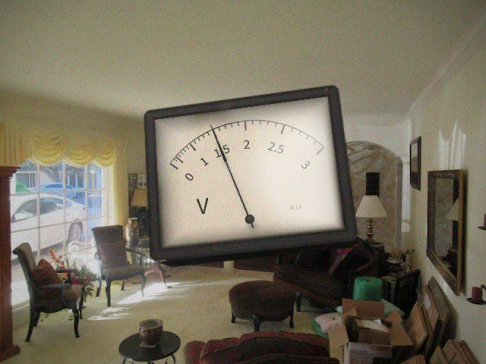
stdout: {"value": 1.5, "unit": "V"}
